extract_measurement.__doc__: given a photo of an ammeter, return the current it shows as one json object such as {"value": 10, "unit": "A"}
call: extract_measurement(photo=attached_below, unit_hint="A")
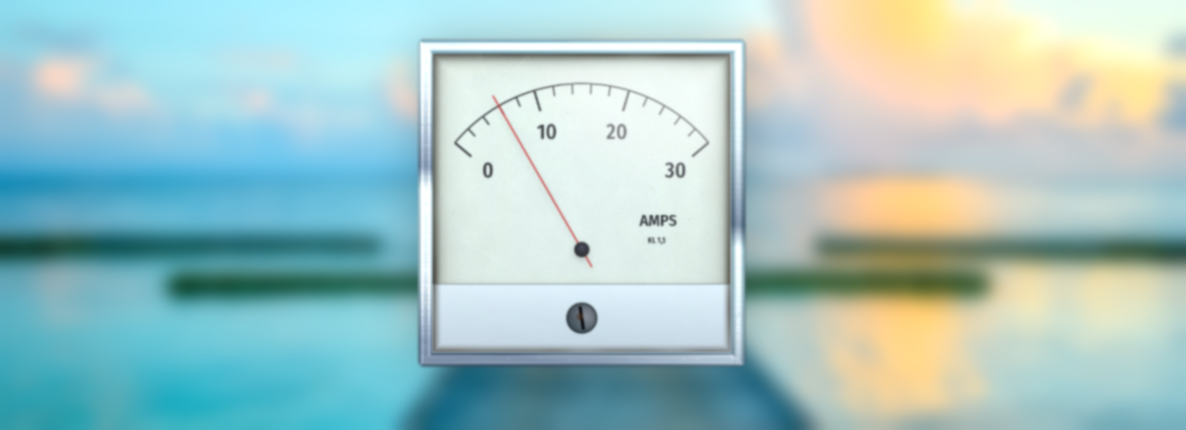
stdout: {"value": 6, "unit": "A"}
